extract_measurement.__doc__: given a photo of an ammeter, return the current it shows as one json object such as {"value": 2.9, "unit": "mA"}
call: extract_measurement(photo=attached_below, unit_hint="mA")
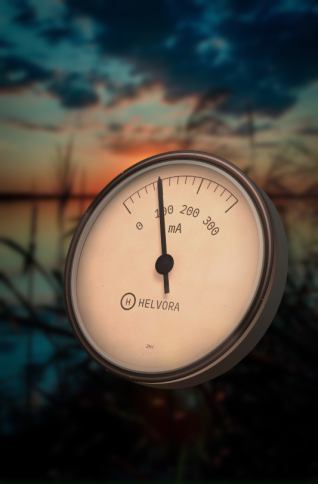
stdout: {"value": 100, "unit": "mA"}
